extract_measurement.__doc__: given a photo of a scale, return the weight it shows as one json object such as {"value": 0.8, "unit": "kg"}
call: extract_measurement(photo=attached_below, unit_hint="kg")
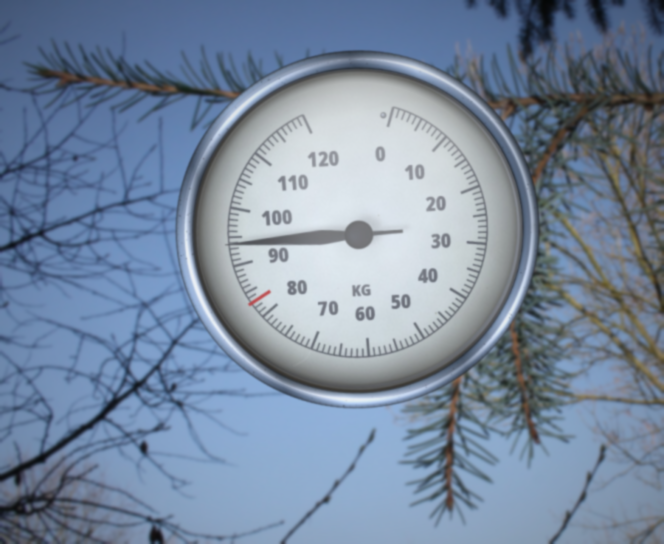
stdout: {"value": 94, "unit": "kg"}
